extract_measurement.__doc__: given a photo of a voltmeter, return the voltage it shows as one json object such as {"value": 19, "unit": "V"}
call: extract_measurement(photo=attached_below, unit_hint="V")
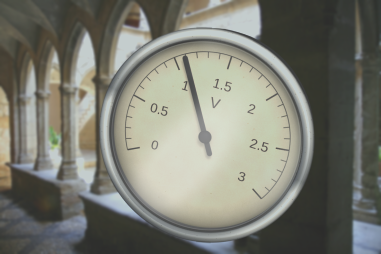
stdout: {"value": 1.1, "unit": "V"}
